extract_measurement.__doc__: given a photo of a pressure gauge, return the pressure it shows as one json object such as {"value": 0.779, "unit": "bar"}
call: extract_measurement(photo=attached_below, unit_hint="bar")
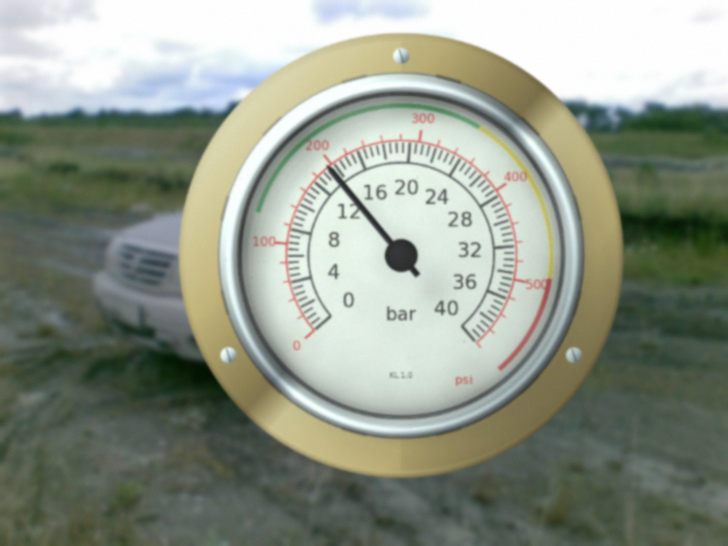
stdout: {"value": 13.5, "unit": "bar"}
